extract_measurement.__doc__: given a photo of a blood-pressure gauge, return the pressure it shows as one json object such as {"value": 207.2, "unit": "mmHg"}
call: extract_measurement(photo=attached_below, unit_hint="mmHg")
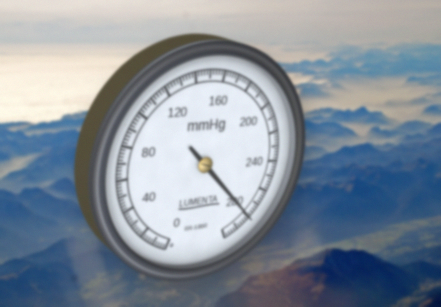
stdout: {"value": 280, "unit": "mmHg"}
